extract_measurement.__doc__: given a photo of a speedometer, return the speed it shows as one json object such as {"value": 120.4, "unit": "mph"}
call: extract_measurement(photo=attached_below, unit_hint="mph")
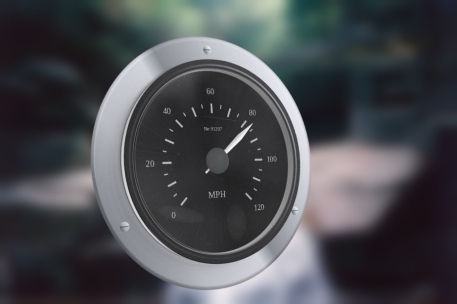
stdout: {"value": 82.5, "unit": "mph"}
